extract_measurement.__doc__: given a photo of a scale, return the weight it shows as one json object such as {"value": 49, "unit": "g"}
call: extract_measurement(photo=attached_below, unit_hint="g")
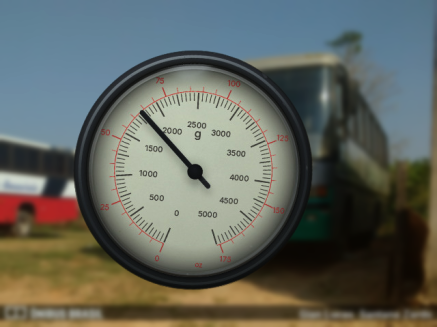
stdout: {"value": 1800, "unit": "g"}
